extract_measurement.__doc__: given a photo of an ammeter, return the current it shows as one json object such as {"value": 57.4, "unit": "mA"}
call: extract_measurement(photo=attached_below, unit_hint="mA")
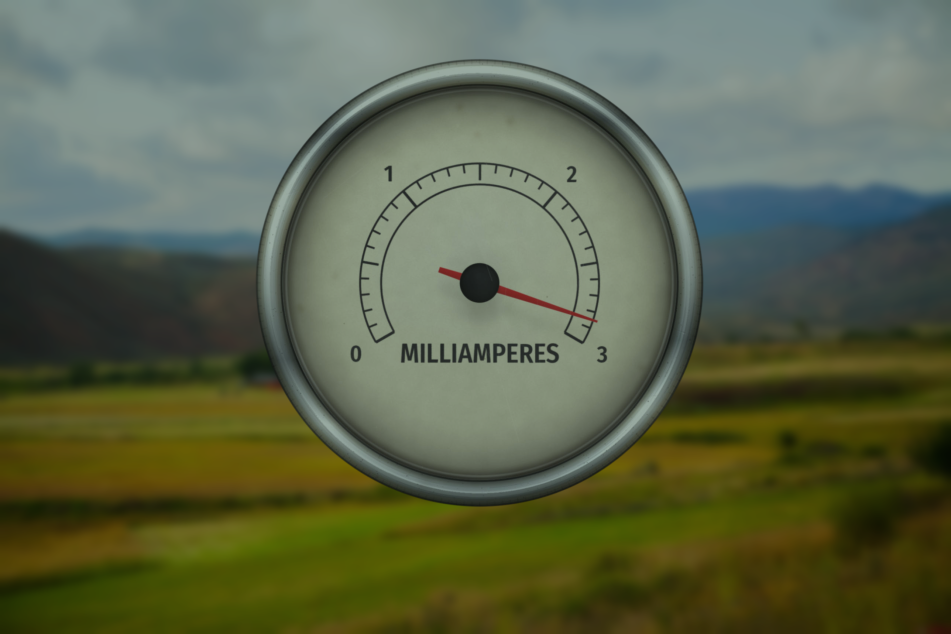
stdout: {"value": 2.85, "unit": "mA"}
